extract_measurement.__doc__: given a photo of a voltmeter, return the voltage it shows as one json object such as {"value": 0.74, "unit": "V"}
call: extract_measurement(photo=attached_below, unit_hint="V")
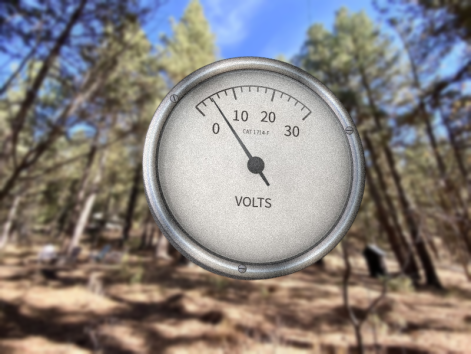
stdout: {"value": 4, "unit": "V"}
